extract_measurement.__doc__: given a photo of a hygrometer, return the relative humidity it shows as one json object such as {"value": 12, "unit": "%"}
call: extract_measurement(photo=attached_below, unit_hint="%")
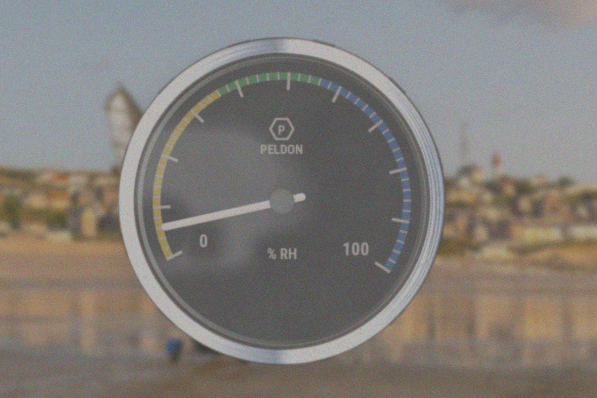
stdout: {"value": 6, "unit": "%"}
